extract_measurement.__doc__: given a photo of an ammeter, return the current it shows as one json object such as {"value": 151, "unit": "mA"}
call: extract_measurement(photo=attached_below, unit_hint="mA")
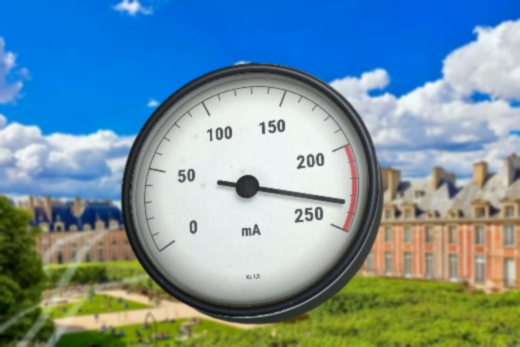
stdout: {"value": 235, "unit": "mA"}
